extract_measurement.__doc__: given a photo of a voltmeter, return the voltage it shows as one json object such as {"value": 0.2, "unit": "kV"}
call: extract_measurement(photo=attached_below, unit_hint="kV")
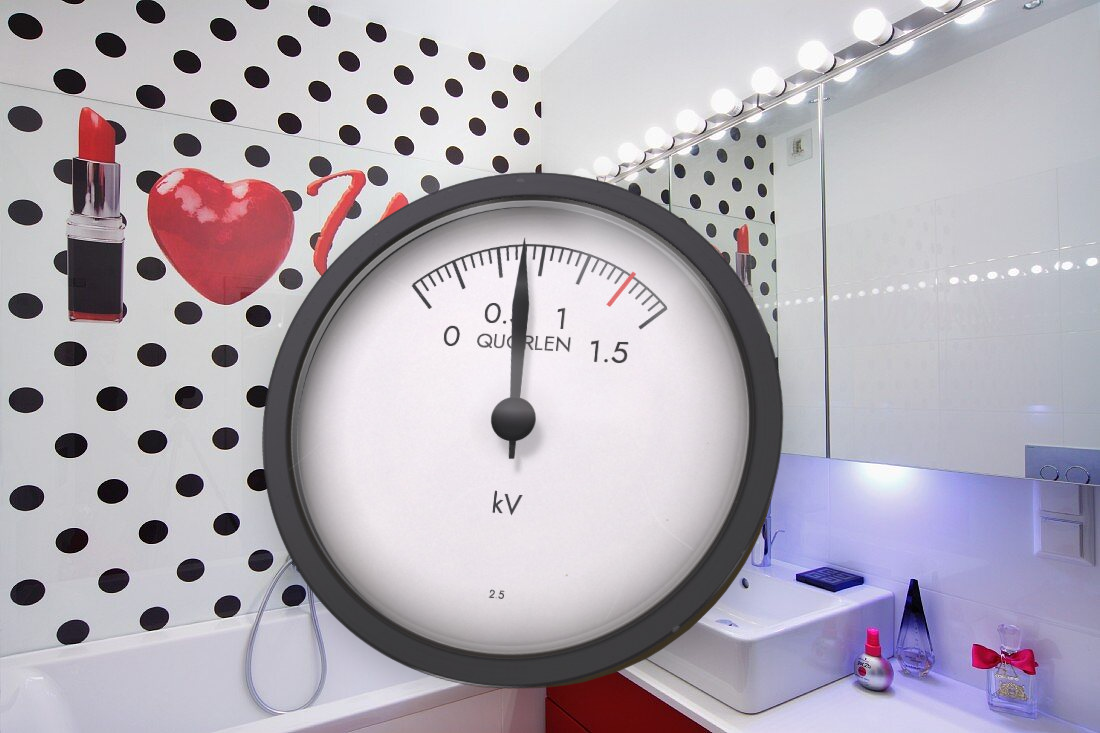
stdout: {"value": 0.65, "unit": "kV"}
